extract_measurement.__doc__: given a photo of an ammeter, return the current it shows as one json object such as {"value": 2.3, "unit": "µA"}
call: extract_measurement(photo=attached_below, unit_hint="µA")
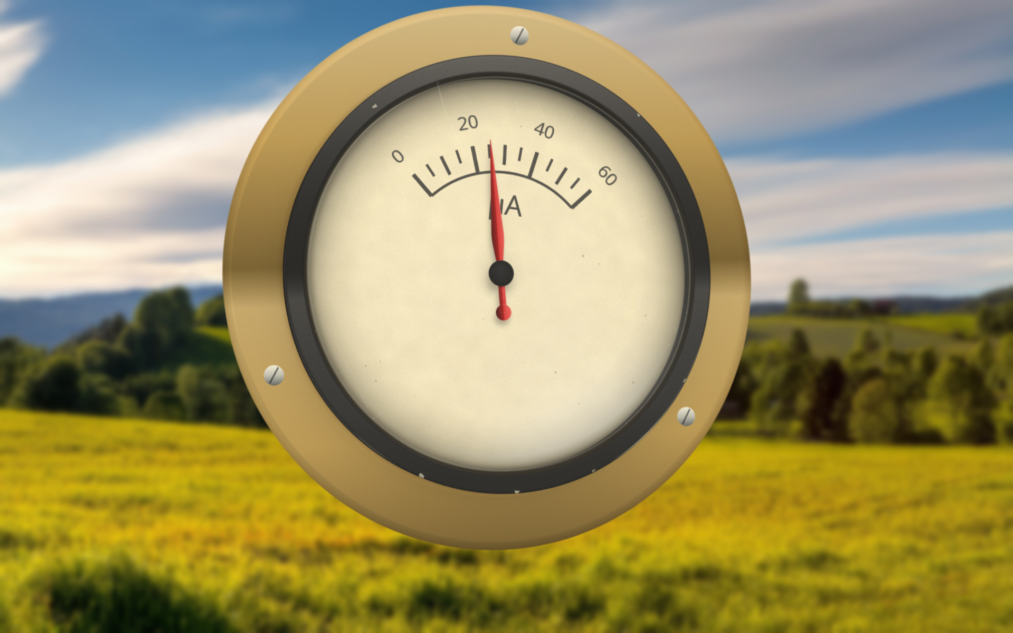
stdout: {"value": 25, "unit": "µA"}
